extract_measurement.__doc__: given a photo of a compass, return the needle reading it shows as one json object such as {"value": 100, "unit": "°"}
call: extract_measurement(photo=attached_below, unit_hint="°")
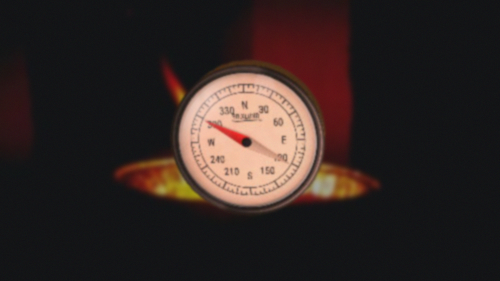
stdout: {"value": 300, "unit": "°"}
